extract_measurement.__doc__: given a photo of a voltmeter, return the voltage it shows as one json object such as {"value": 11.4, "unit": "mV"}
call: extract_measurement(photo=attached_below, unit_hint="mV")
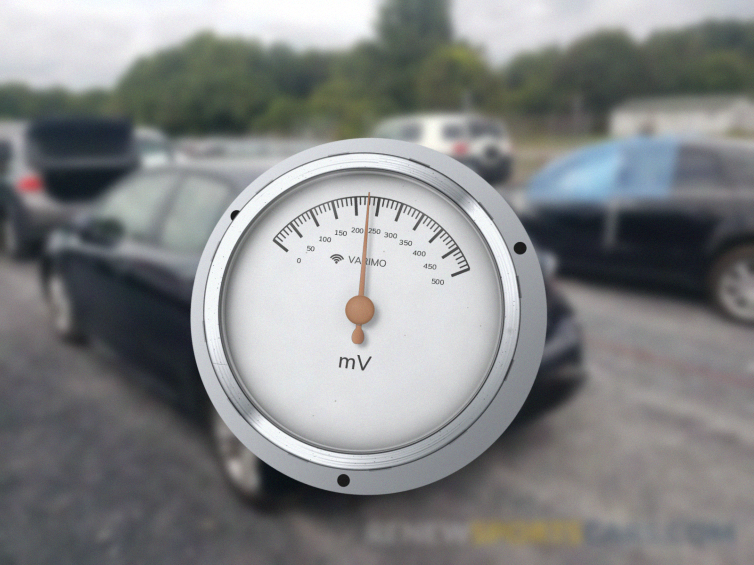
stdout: {"value": 230, "unit": "mV"}
